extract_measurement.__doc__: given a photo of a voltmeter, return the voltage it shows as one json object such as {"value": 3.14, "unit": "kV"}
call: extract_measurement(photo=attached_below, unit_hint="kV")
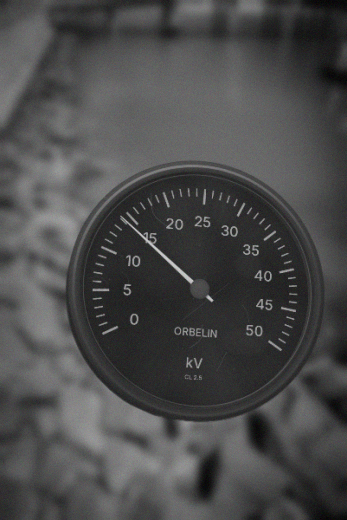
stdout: {"value": 14, "unit": "kV"}
